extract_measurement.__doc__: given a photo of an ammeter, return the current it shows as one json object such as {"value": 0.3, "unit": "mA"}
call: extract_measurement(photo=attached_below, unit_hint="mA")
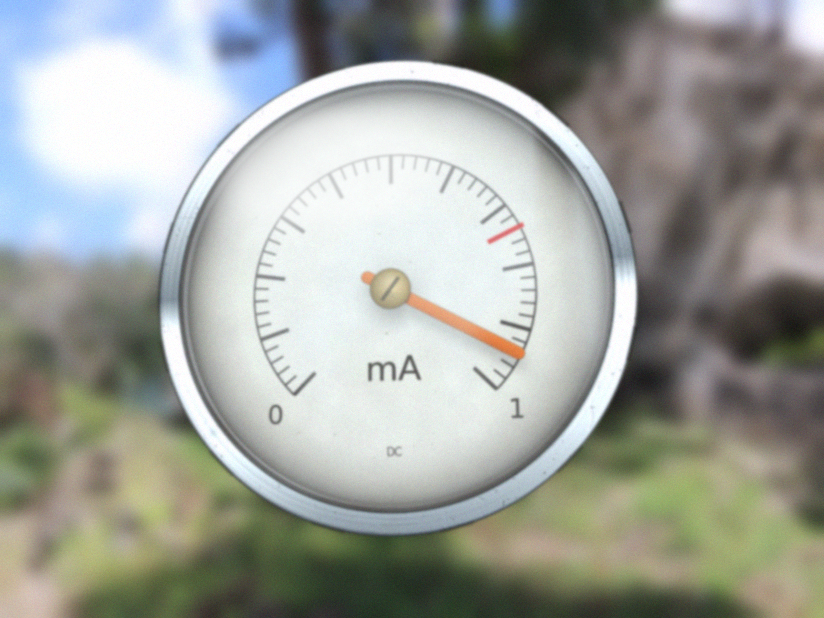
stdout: {"value": 0.94, "unit": "mA"}
